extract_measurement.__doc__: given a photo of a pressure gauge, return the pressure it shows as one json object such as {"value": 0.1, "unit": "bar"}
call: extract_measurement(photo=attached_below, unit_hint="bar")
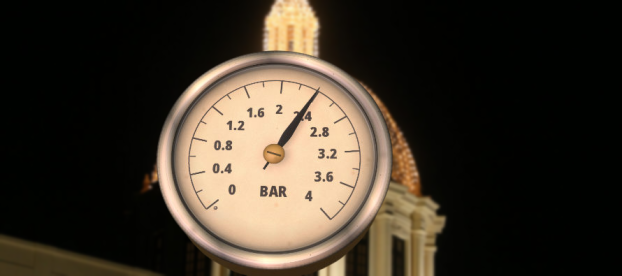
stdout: {"value": 2.4, "unit": "bar"}
